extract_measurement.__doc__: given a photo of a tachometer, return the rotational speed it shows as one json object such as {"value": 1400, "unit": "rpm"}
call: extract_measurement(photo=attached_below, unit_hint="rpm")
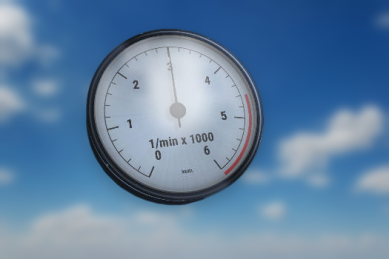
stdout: {"value": 3000, "unit": "rpm"}
